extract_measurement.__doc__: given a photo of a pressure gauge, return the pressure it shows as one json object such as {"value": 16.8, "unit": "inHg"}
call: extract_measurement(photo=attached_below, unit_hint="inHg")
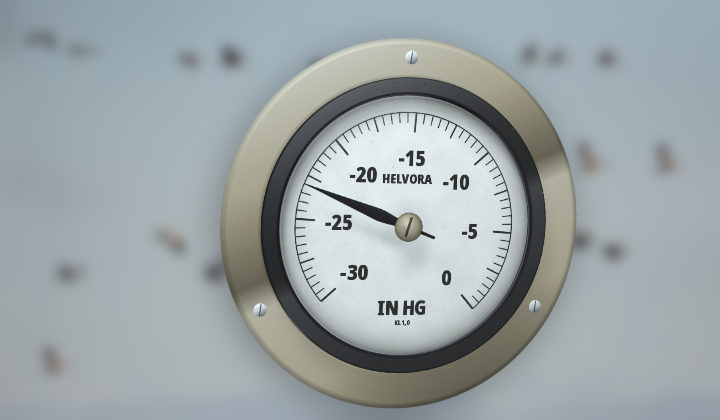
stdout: {"value": -23, "unit": "inHg"}
